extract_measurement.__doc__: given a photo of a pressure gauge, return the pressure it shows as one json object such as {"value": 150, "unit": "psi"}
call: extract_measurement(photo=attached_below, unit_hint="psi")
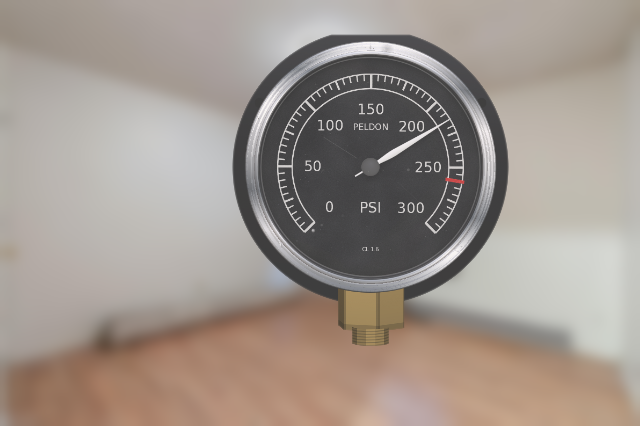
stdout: {"value": 215, "unit": "psi"}
